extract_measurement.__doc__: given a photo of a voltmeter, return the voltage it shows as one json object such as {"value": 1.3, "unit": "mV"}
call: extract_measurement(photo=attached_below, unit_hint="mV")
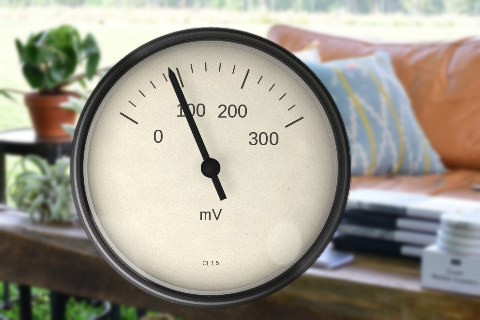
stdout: {"value": 90, "unit": "mV"}
